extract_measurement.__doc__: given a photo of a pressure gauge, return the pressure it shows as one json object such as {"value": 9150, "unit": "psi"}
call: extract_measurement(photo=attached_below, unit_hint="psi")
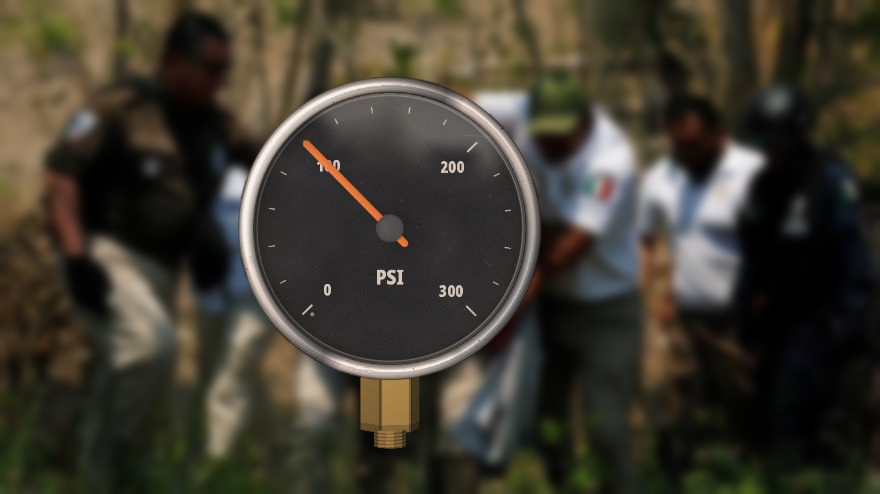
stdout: {"value": 100, "unit": "psi"}
